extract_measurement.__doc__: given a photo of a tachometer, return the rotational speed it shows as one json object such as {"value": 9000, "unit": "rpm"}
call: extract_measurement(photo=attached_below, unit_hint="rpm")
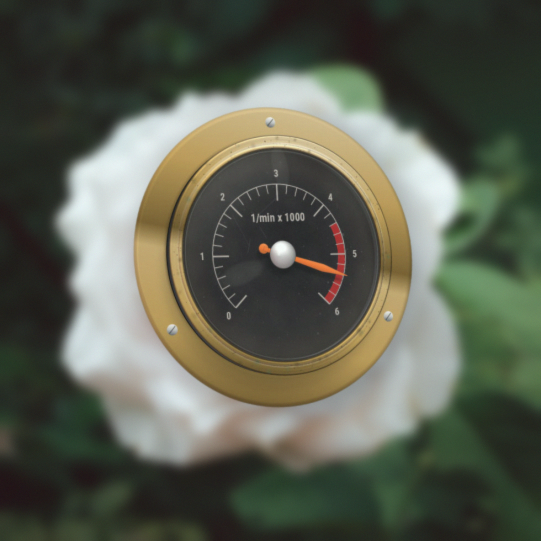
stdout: {"value": 5400, "unit": "rpm"}
